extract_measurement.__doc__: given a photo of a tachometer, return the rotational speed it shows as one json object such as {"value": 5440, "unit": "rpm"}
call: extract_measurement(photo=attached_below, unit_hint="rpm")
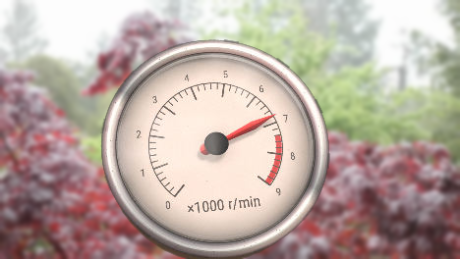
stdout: {"value": 6800, "unit": "rpm"}
